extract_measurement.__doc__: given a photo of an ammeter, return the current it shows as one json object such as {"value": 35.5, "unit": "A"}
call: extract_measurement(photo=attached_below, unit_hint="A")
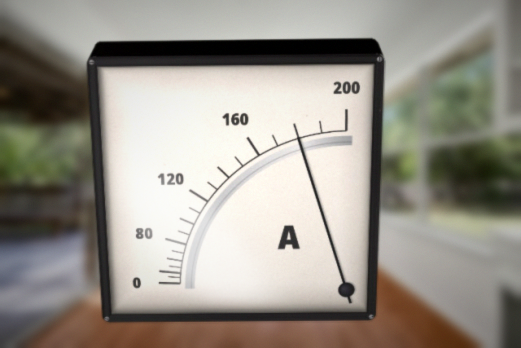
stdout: {"value": 180, "unit": "A"}
